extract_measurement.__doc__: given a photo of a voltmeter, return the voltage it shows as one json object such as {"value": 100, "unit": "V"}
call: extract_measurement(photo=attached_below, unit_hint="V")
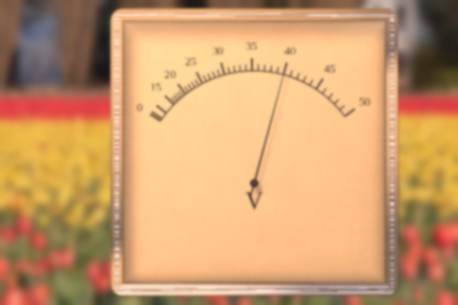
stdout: {"value": 40, "unit": "V"}
